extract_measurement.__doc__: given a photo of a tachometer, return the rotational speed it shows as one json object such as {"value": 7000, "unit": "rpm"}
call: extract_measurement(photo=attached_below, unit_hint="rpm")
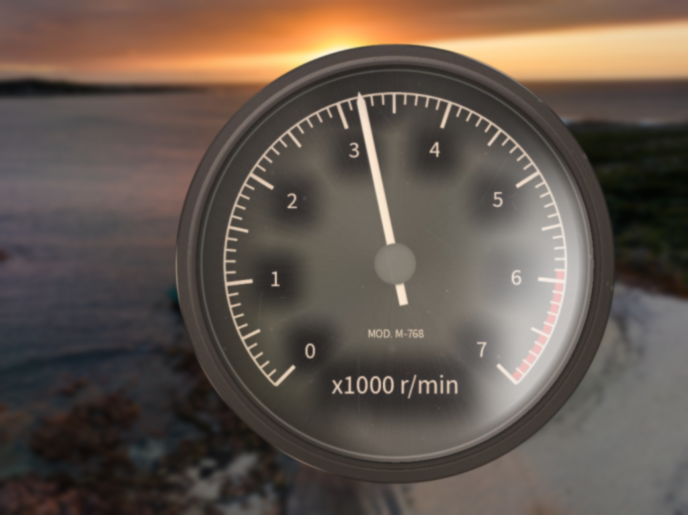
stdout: {"value": 3200, "unit": "rpm"}
